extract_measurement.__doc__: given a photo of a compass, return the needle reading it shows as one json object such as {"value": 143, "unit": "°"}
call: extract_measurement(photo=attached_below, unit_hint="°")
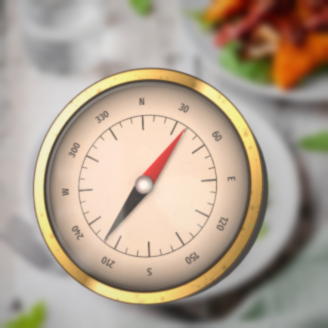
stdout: {"value": 40, "unit": "°"}
